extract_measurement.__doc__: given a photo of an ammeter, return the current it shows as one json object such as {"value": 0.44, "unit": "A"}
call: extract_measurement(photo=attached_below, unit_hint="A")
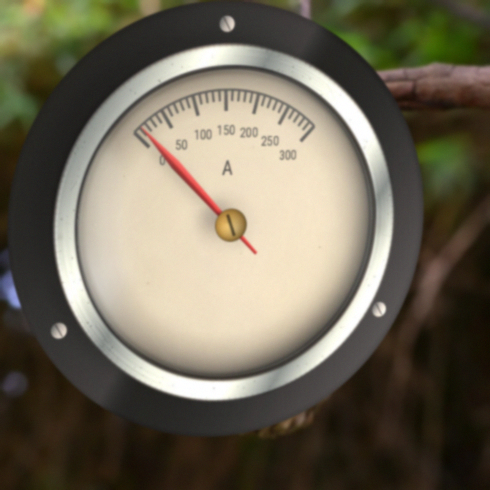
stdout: {"value": 10, "unit": "A"}
